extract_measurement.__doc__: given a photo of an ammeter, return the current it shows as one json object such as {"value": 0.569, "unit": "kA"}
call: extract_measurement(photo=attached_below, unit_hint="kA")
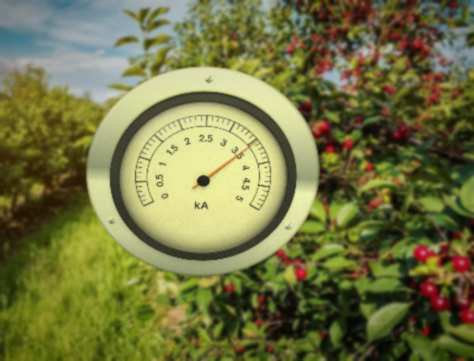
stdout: {"value": 3.5, "unit": "kA"}
